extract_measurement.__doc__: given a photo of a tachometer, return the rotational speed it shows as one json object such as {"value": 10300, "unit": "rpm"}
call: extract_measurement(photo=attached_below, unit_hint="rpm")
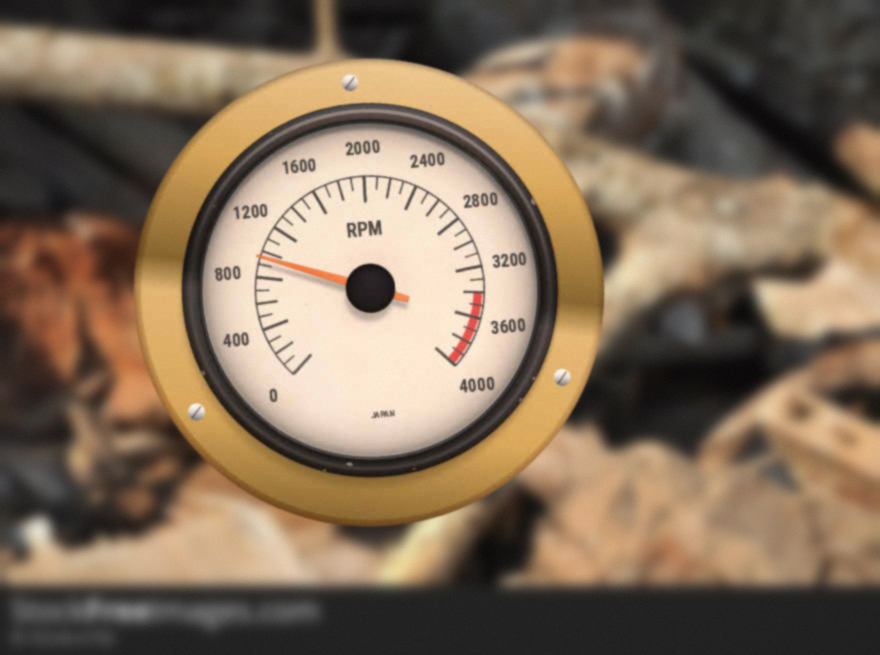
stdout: {"value": 950, "unit": "rpm"}
